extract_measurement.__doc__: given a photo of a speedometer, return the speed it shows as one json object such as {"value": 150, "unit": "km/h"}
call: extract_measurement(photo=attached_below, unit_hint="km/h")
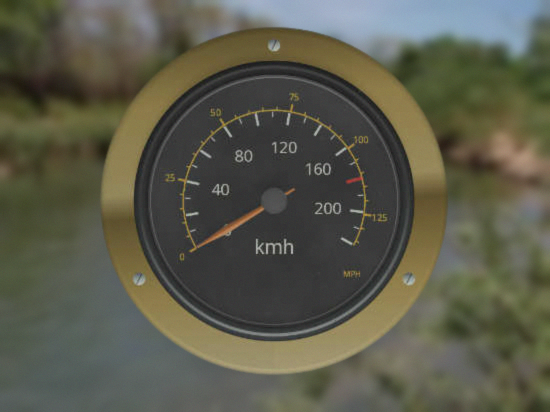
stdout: {"value": 0, "unit": "km/h"}
